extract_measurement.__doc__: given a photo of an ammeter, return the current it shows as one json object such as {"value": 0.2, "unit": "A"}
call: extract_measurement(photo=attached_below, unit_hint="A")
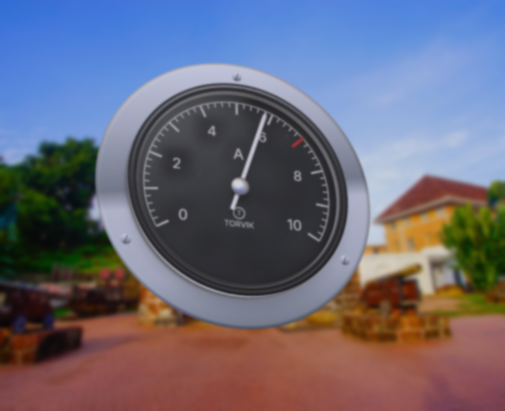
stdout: {"value": 5.8, "unit": "A"}
